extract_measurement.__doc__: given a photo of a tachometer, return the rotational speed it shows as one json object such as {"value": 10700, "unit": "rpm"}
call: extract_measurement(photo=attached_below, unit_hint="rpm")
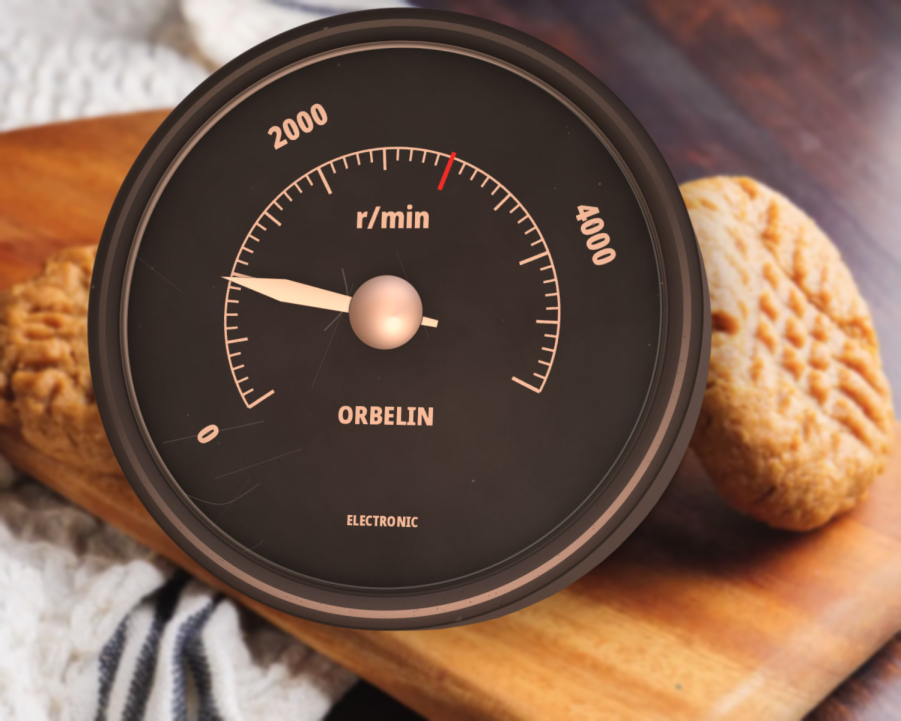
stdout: {"value": 950, "unit": "rpm"}
